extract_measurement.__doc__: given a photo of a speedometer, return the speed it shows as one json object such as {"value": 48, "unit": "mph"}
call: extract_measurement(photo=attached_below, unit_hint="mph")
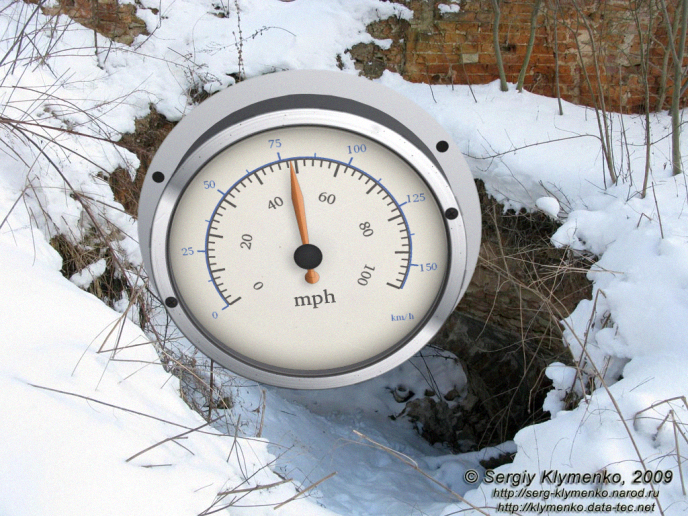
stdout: {"value": 49, "unit": "mph"}
